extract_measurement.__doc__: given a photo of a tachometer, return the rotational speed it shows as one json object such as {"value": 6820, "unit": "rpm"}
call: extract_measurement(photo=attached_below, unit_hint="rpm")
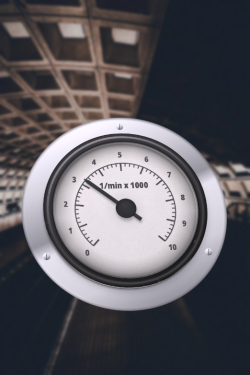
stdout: {"value": 3200, "unit": "rpm"}
